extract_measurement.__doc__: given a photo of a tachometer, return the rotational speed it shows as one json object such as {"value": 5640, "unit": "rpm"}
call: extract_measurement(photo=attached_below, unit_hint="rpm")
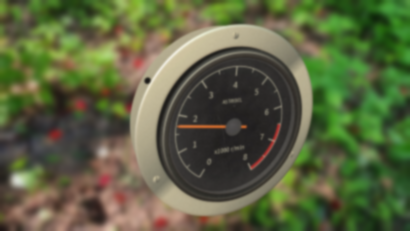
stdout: {"value": 1750, "unit": "rpm"}
